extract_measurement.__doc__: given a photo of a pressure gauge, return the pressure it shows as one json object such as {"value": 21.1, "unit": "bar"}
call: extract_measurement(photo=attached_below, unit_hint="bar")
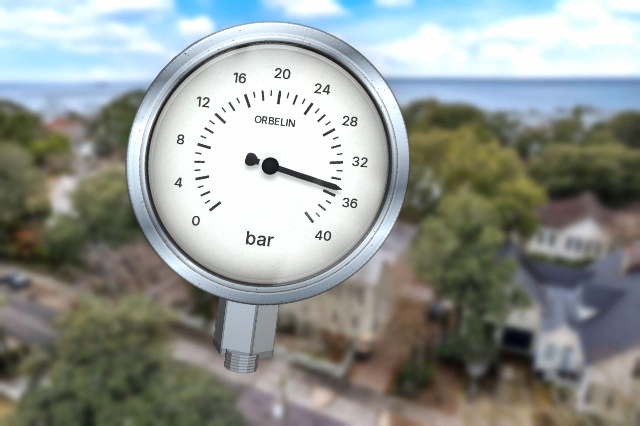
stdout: {"value": 35, "unit": "bar"}
